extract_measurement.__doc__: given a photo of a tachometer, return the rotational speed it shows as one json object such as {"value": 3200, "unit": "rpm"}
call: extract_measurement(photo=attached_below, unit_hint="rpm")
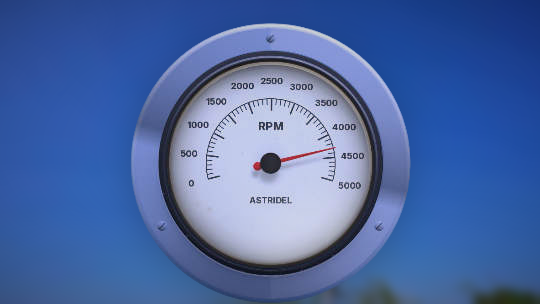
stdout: {"value": 4300, "unit": "rpm"}
